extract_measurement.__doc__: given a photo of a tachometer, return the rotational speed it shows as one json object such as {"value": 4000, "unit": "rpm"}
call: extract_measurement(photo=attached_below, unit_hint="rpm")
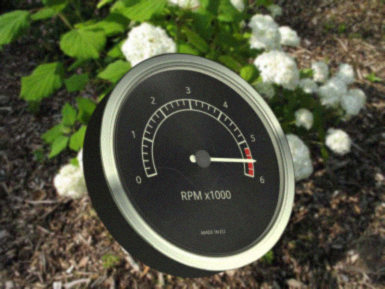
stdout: {"value": 5600, "unit": "rpm"}
